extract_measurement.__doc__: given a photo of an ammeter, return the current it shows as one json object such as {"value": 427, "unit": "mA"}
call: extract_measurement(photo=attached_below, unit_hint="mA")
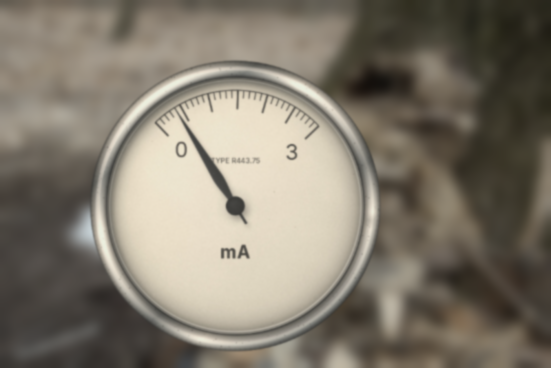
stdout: {"value": 0.4, "unit": "mA"}
